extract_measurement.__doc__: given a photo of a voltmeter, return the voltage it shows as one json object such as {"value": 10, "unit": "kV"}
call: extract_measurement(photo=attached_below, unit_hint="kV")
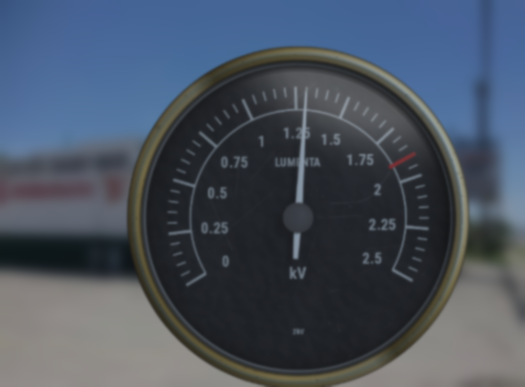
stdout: {"value": 1.3, "unit": "kV"}
